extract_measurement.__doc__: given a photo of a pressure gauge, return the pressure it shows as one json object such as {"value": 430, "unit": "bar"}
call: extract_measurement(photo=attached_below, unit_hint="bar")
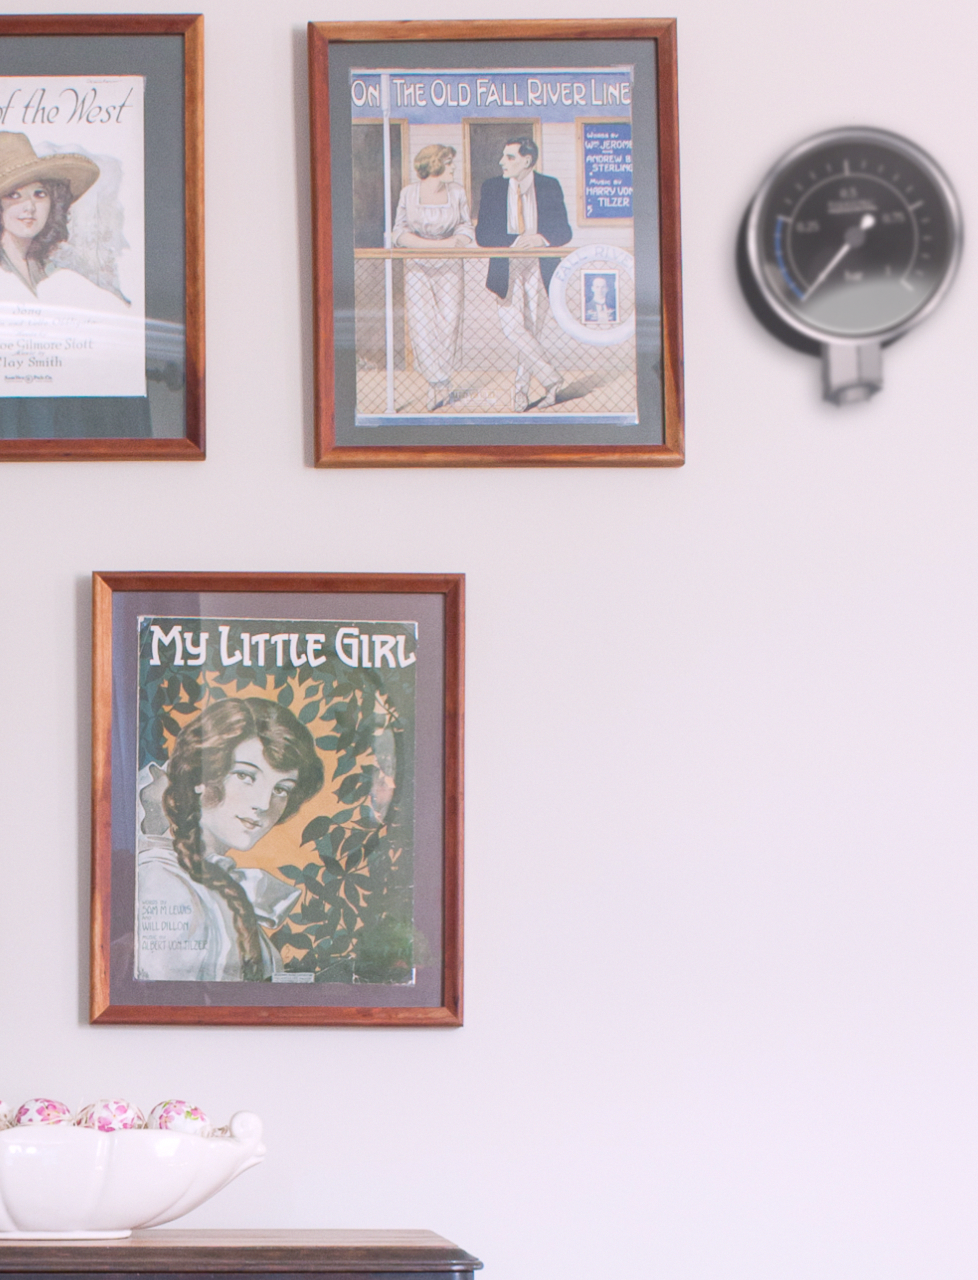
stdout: {"value": 0, "unit": "bar"}
